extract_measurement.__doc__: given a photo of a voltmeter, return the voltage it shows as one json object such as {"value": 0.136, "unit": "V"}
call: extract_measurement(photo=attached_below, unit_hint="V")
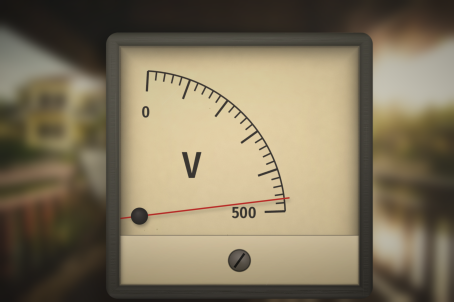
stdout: {"value": 470, "unit": "V"}
